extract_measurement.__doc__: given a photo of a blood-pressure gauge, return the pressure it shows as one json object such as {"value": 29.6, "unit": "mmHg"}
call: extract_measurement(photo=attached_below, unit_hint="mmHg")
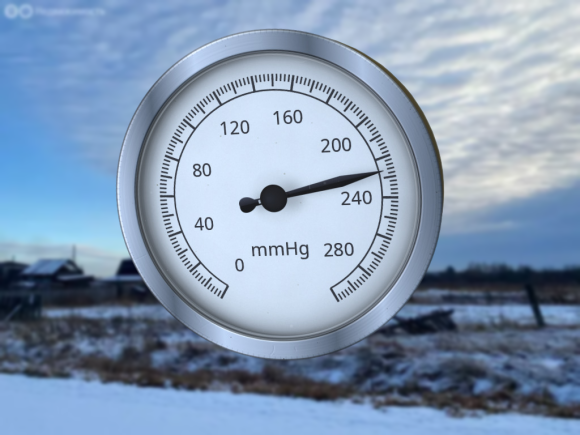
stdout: {"value": 226, "unit": "mmHg"}
